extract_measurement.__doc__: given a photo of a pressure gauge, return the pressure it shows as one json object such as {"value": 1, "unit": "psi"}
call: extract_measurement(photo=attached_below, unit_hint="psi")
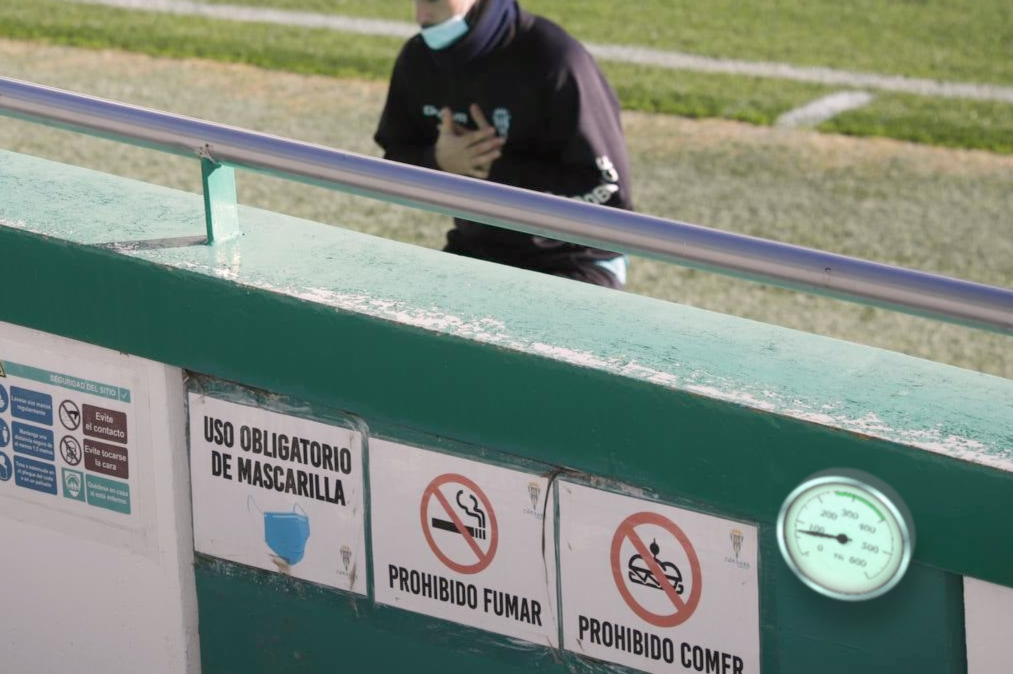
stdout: {"value": 75, "unit": "psi"}
